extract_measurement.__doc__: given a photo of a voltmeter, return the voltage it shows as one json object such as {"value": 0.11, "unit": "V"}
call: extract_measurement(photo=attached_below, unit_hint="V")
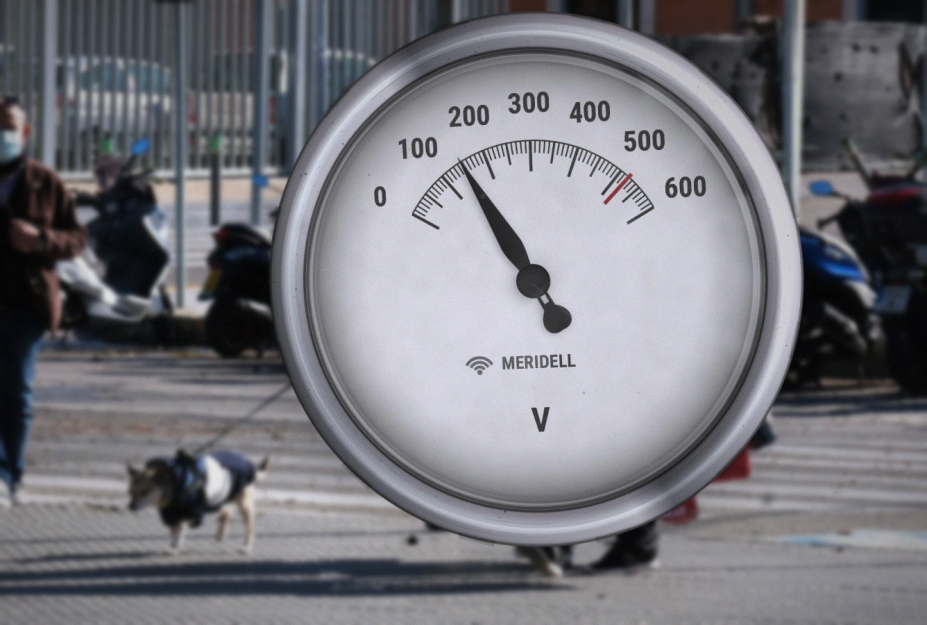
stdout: {"value": 150, "unit": "V"}
